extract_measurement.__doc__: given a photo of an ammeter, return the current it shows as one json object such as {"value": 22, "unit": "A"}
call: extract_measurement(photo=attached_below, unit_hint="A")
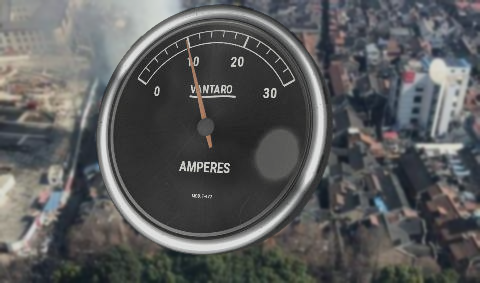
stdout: {"value": 10, "unit": "A"}
